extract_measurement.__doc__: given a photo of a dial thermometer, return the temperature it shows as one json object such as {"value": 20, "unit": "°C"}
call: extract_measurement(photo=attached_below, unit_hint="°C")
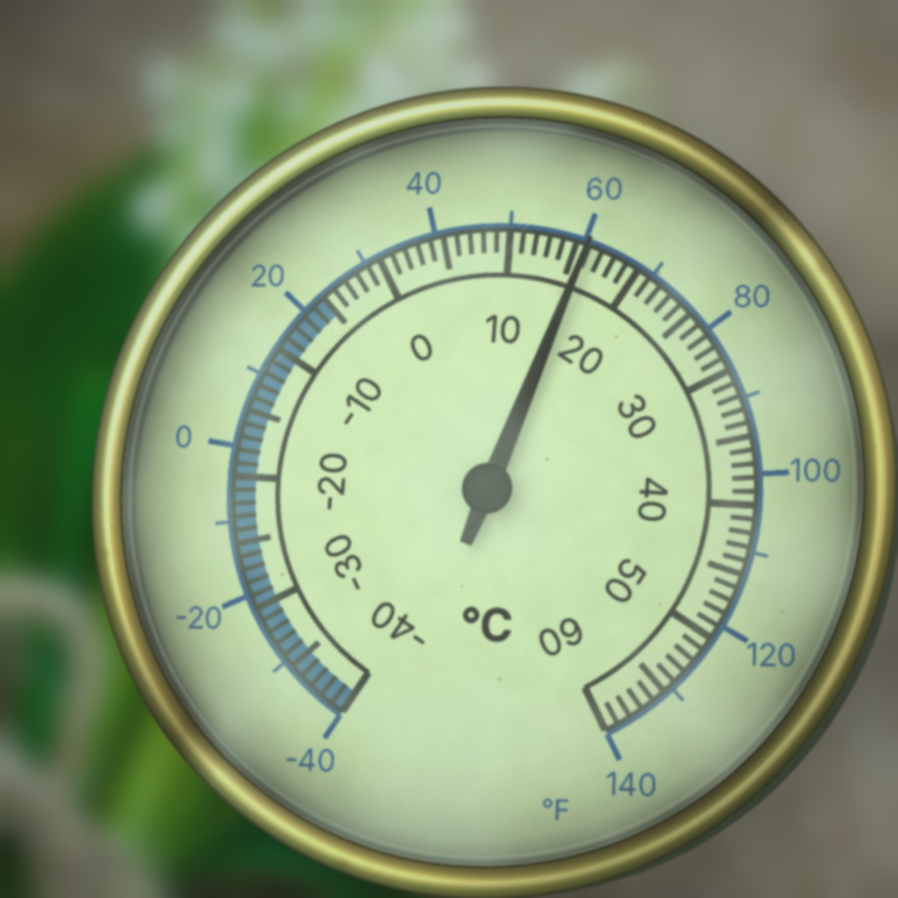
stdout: {"value": 16, "unit": "°C"}
